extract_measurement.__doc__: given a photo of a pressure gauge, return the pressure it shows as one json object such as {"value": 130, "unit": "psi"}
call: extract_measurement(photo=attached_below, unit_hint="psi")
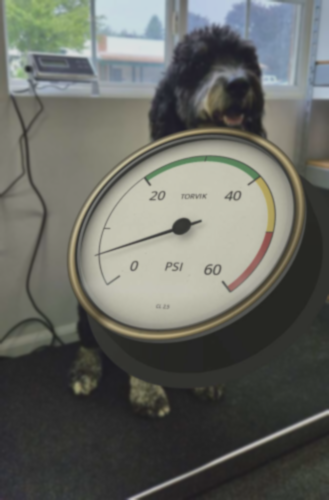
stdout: {"value": 5, "unit": "psi"}
